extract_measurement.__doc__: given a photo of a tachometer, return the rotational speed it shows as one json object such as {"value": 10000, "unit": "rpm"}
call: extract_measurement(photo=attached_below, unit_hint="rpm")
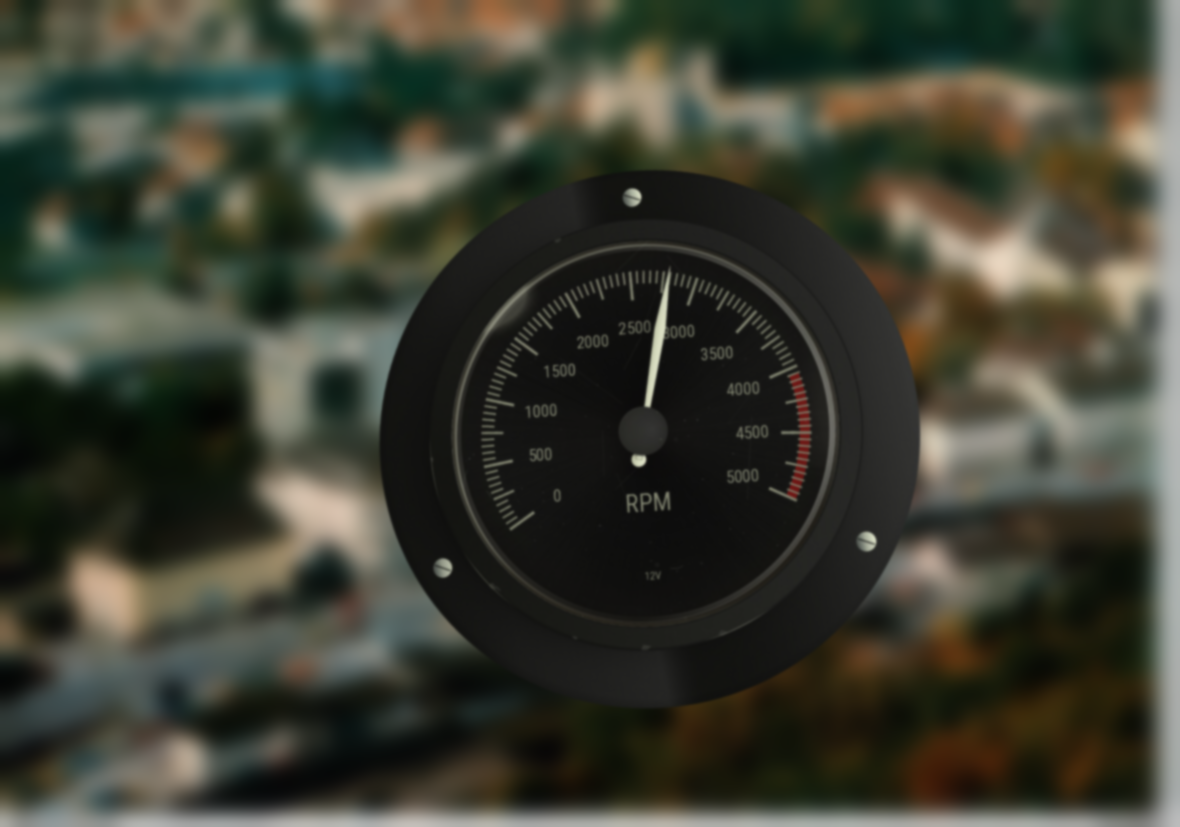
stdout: {"value": 2800, "unit": "rpm"}
